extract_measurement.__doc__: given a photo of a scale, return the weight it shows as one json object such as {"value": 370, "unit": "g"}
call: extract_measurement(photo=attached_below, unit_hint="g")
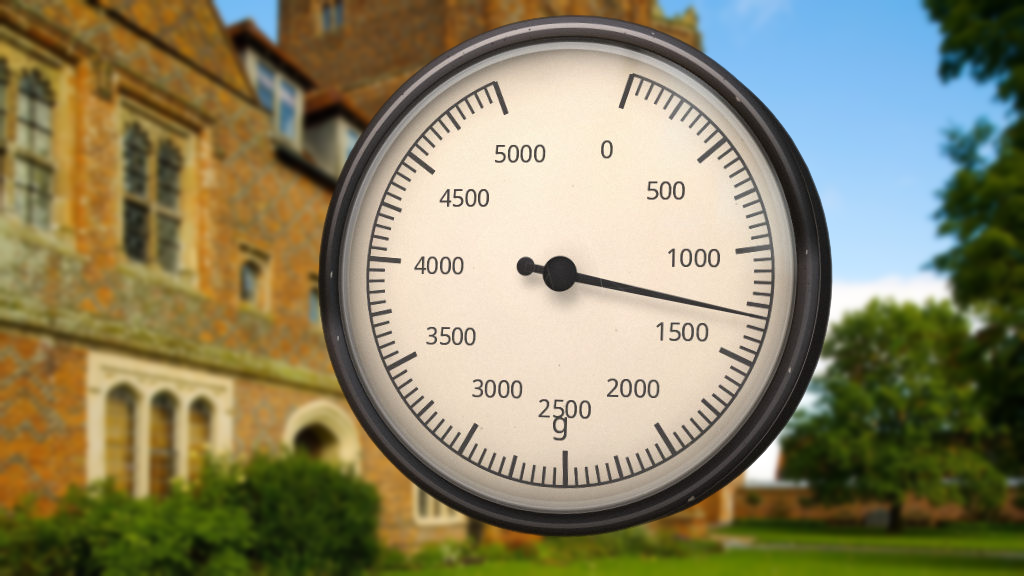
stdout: {"value": 1300, "unit": "g"}
